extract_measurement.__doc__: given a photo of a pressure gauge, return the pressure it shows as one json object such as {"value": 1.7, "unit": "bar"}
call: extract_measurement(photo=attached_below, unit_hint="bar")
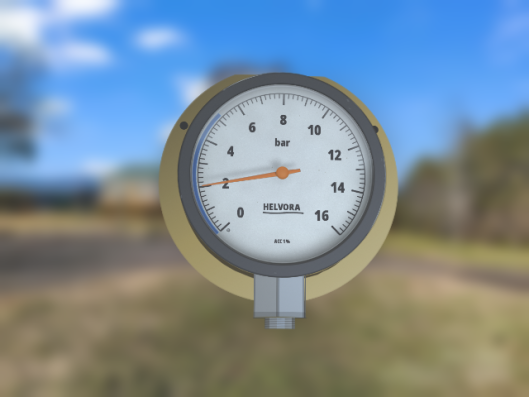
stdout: {"value": 2, "unit": "bar"}
